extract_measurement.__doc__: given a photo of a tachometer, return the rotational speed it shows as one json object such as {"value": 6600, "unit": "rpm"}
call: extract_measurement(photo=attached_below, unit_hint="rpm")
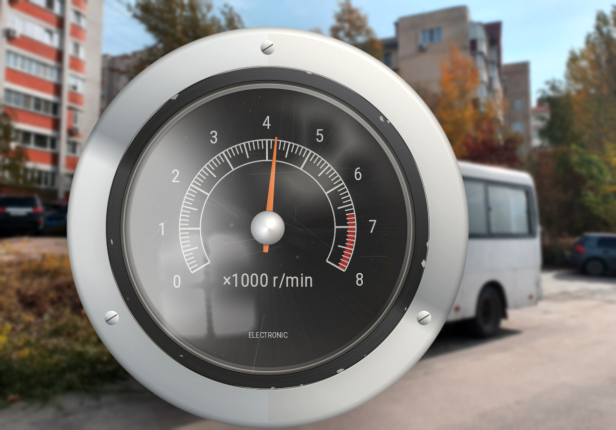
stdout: {"value": 4200, "unit": "rpm"}
